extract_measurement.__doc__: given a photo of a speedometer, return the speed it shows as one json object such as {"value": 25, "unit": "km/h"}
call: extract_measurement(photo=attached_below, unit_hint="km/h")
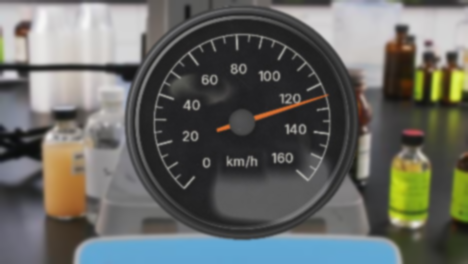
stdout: {"value": 125, "unit": "km/h"}
